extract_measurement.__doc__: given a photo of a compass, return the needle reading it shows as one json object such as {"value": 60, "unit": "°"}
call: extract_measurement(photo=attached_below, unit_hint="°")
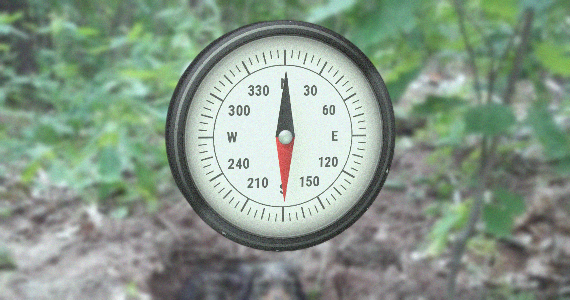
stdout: {"value": 180, "unit": "°"}
